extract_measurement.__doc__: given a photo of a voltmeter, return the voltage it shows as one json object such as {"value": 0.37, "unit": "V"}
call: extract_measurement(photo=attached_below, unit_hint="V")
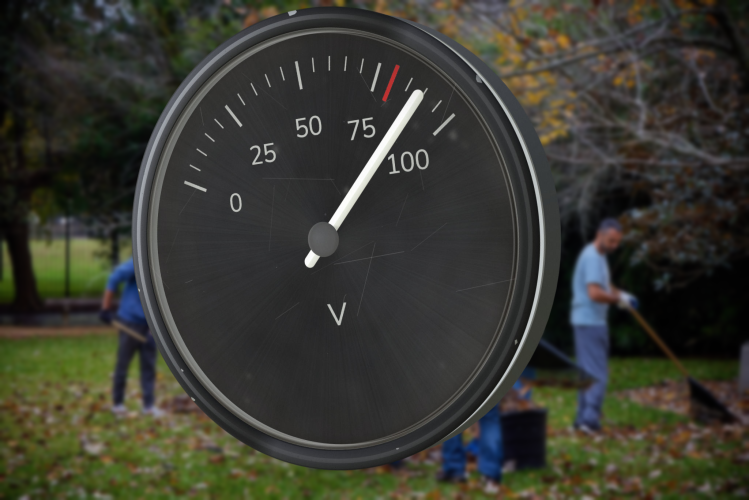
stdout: {"value": 90, "unit": "V"}
